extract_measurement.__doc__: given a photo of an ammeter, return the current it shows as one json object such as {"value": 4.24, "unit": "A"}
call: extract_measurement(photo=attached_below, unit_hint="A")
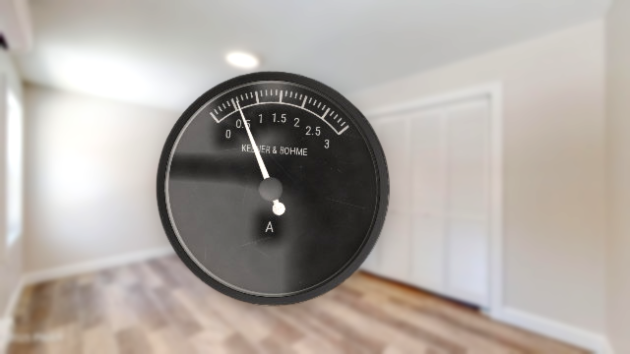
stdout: {"value": 0.6, "unit": "A"}
